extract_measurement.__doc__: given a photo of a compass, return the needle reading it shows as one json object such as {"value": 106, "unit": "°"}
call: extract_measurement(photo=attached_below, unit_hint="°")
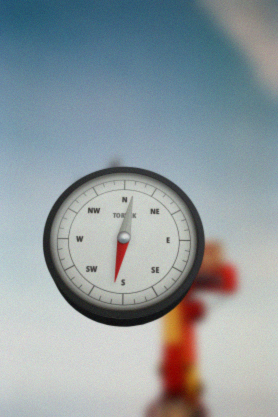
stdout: {"value": 190, "unit": "°"}
